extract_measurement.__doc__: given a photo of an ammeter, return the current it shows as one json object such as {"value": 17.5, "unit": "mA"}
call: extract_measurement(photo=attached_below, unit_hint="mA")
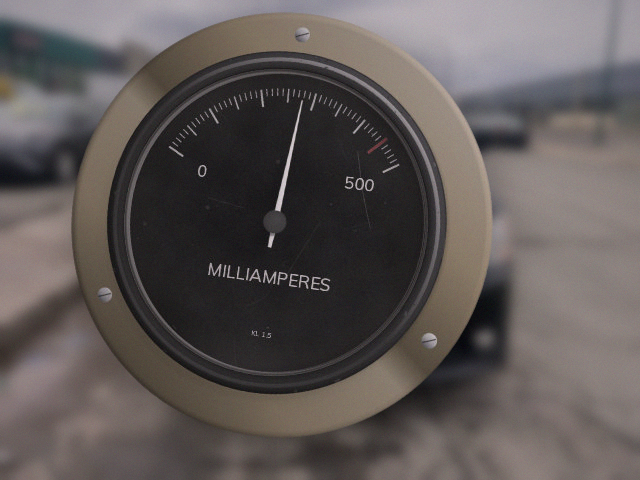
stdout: {"value": 280, "unit": "mA"}
